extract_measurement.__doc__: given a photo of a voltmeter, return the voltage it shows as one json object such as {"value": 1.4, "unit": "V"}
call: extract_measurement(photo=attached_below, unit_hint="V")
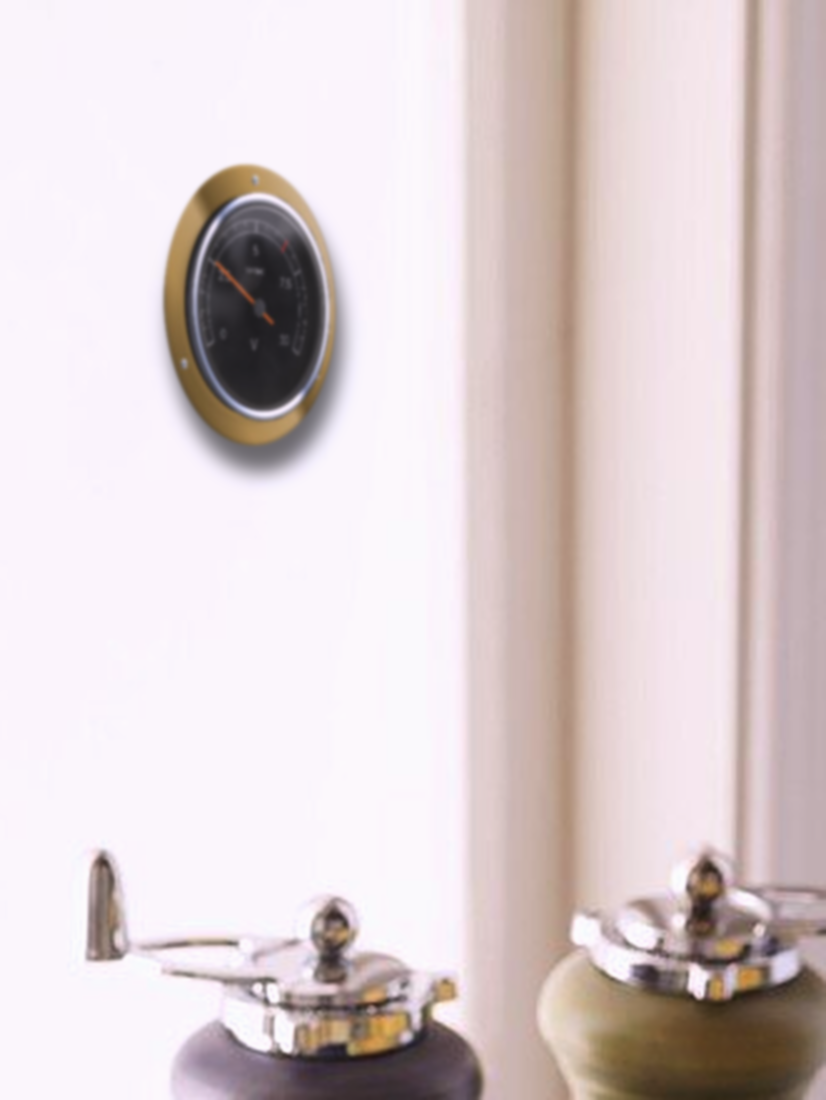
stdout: {"value": 2.5, "unit": "V"}
